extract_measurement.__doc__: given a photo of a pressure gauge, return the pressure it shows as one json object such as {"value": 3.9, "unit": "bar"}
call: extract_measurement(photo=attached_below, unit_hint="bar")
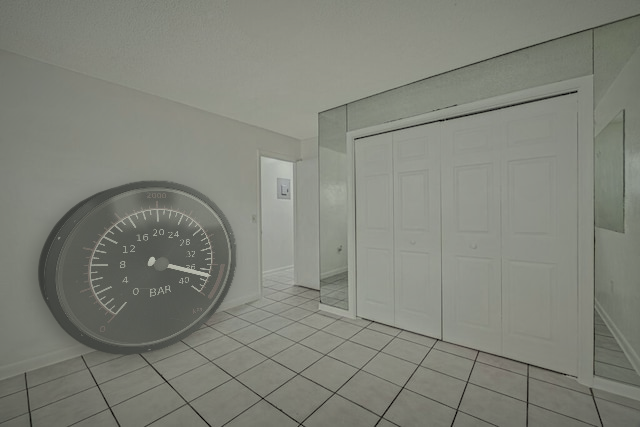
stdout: {"value": 37, "unit": "bar"}
